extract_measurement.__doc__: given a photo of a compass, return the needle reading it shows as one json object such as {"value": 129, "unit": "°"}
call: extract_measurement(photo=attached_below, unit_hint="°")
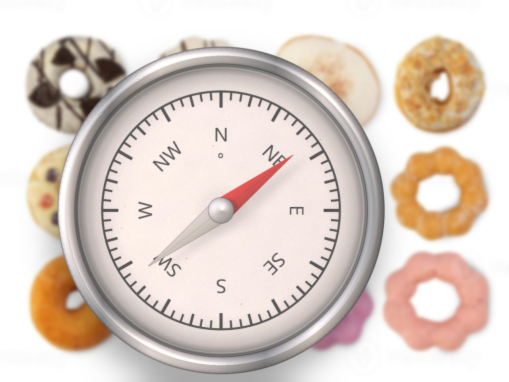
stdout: {"value": 52.5, "unit": "°"}
